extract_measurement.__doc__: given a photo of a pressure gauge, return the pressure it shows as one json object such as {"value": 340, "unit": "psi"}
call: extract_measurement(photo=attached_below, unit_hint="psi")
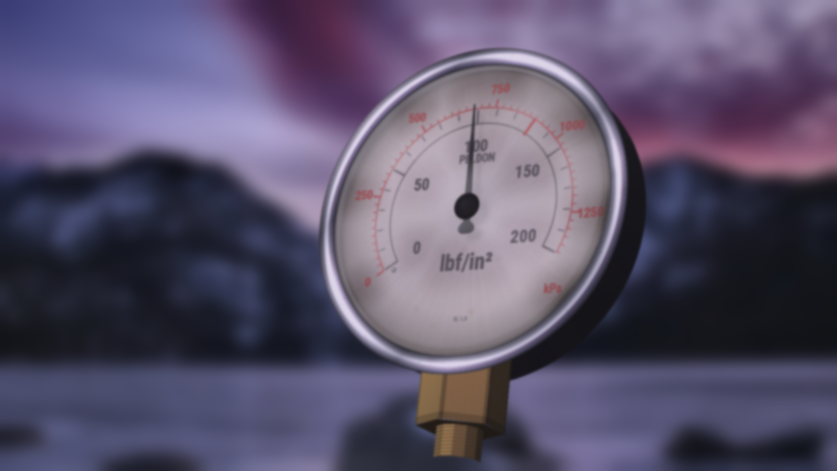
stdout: {"value": 100, "unit": "psi"}
